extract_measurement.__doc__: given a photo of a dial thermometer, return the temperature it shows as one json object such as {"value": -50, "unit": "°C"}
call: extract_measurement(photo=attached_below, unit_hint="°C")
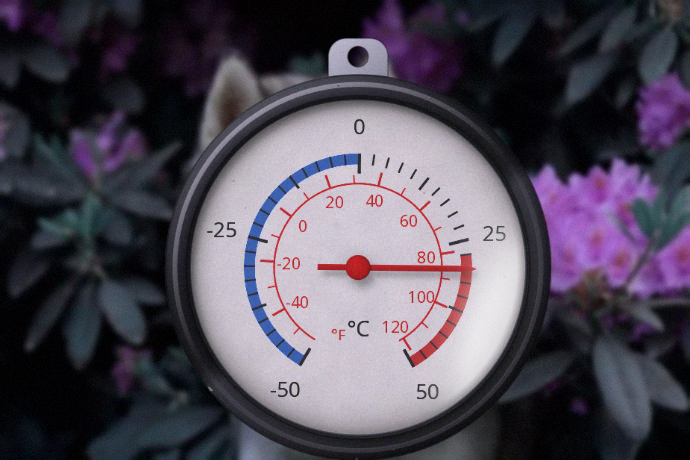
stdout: {"value": 30, "unit": "°C"}
